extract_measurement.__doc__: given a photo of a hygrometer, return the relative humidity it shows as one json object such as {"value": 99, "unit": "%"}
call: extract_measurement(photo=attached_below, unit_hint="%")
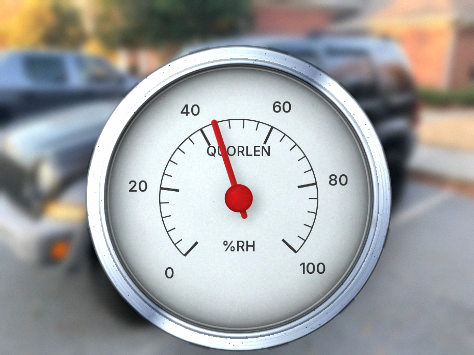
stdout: {"value": 44, "unit": "%"}
